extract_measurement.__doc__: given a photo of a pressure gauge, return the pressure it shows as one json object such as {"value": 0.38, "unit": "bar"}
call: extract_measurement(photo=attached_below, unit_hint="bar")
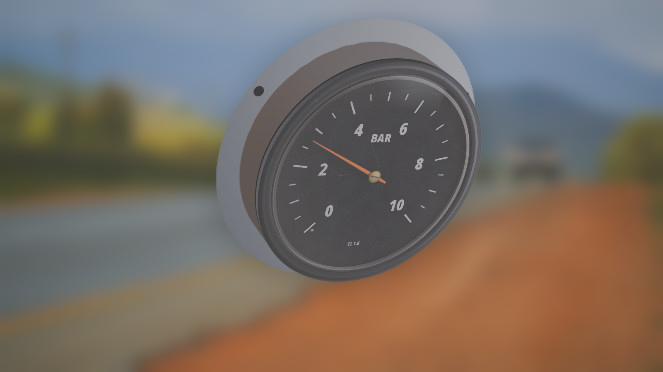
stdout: {"value": 2.75, "unit": "bar"}
